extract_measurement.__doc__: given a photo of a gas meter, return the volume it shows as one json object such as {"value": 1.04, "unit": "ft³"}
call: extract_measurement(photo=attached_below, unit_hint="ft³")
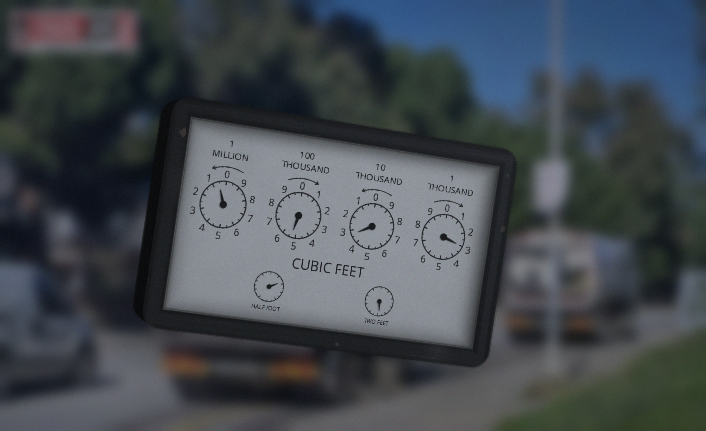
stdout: {"value": 53300, "unit": "ft³"}
